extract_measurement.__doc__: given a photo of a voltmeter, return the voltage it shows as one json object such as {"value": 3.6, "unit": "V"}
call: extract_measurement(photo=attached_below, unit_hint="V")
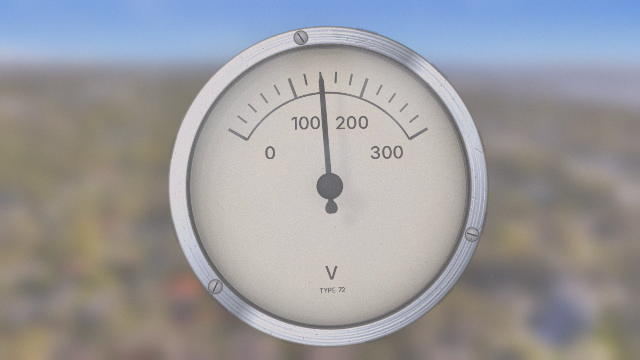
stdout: {"value": 140, "unit": "V"}
